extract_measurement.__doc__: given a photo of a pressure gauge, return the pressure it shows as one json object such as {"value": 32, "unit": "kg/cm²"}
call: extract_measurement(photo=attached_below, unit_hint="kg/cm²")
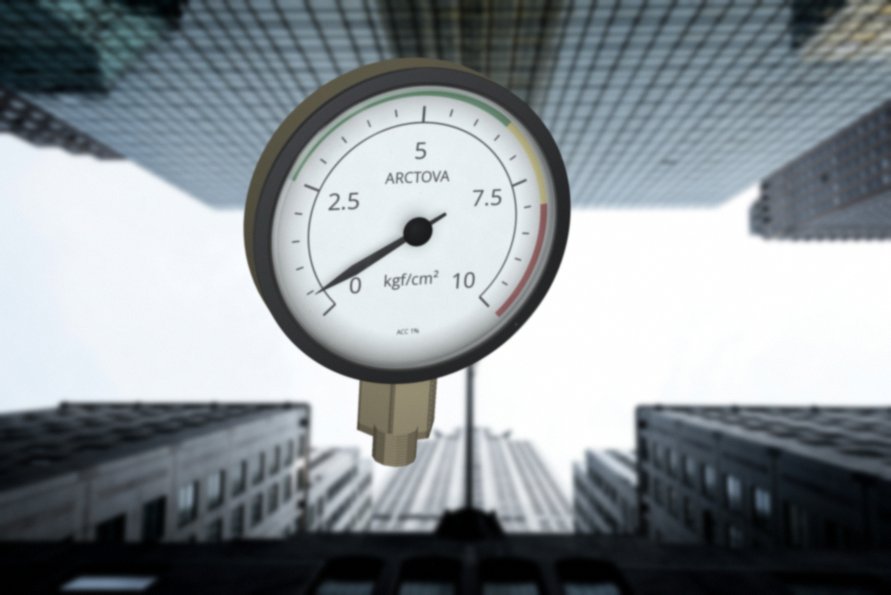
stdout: {"value": 0.5, "unit": "kg/cm²"}
